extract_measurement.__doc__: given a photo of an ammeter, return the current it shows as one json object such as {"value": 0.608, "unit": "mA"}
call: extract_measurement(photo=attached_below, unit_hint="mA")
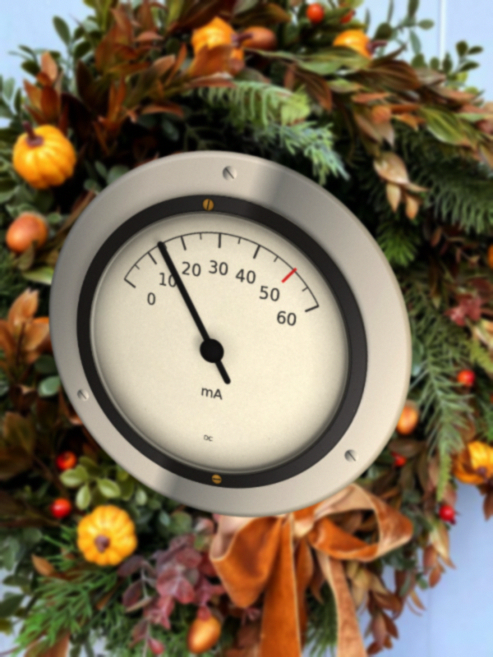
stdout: {"value": 15, "unit": "mA"}
